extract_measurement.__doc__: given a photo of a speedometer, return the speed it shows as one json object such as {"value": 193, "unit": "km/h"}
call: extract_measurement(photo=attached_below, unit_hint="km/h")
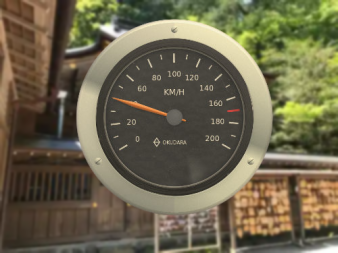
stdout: {"value": 40, "unit": "km/h"}
